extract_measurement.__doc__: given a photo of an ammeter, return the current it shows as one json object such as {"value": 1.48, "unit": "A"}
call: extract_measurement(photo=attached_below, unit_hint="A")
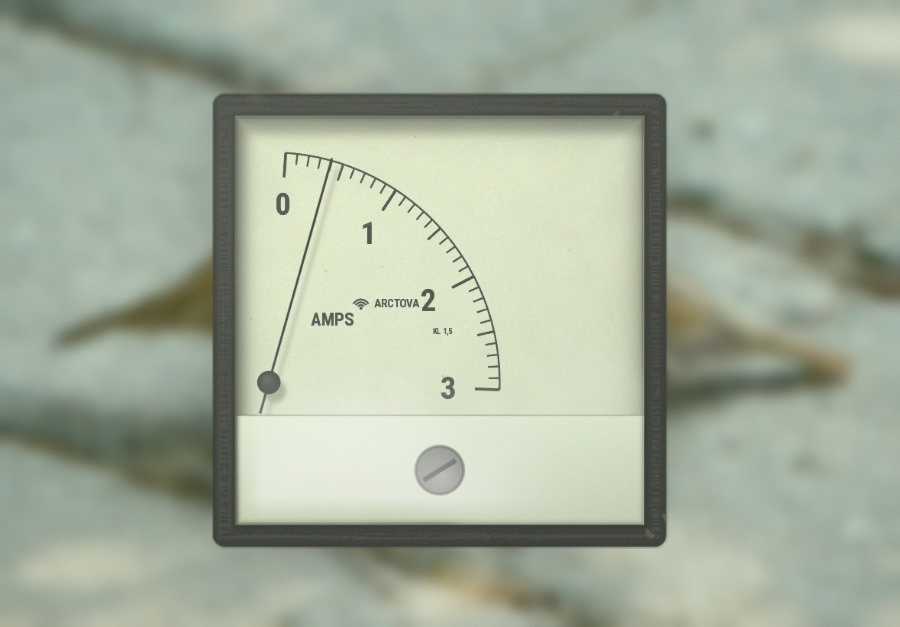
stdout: {"value": 0.4, "unit": "A"}
